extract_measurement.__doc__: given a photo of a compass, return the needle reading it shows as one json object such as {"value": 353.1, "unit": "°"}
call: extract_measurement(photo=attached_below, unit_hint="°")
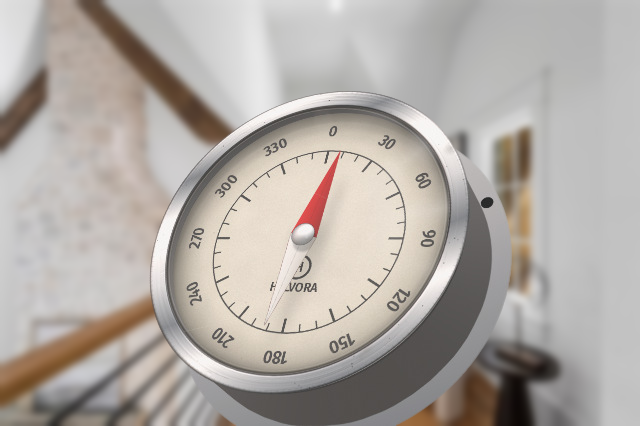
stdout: {"value": 10, "unit": "°"}
